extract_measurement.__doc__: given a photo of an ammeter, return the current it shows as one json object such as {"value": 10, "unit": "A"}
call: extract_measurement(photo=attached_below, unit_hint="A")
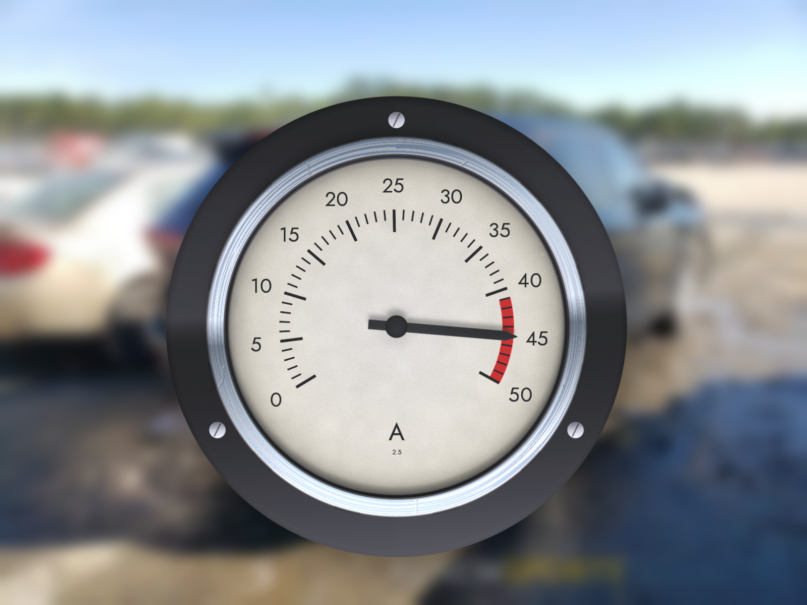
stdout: {"value": 45, "unit": "A"}
